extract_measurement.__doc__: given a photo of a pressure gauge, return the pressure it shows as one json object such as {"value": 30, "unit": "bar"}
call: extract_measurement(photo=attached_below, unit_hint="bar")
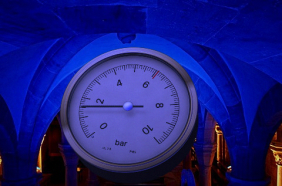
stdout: {"value": 1.5, "unit": "bar"}
